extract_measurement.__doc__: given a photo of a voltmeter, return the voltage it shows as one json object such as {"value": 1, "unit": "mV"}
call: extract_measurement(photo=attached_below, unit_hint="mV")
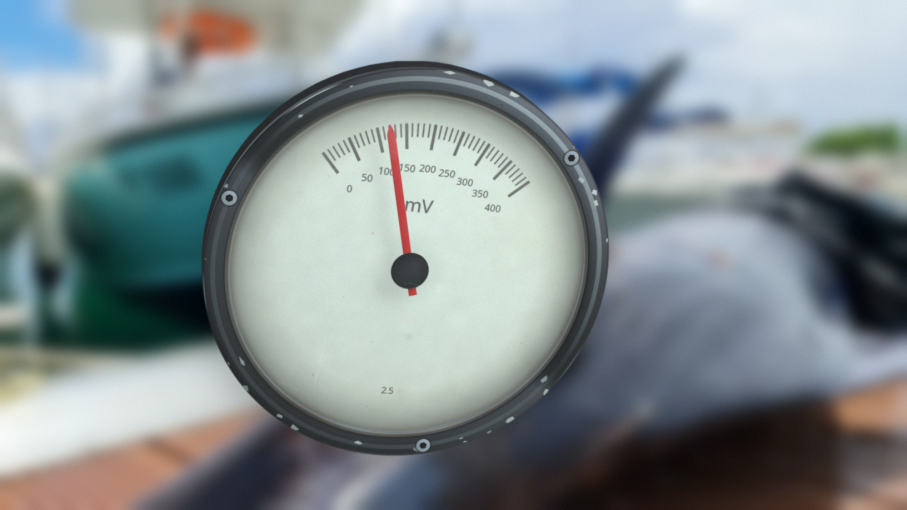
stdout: {"value": 120, "unit": "mV"}
